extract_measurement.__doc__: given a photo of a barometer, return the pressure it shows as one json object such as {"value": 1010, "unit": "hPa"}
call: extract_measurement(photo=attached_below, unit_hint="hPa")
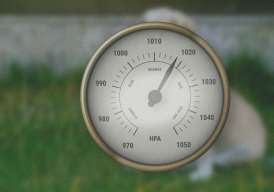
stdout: {"value": 1018, "unit": "hPa"}
